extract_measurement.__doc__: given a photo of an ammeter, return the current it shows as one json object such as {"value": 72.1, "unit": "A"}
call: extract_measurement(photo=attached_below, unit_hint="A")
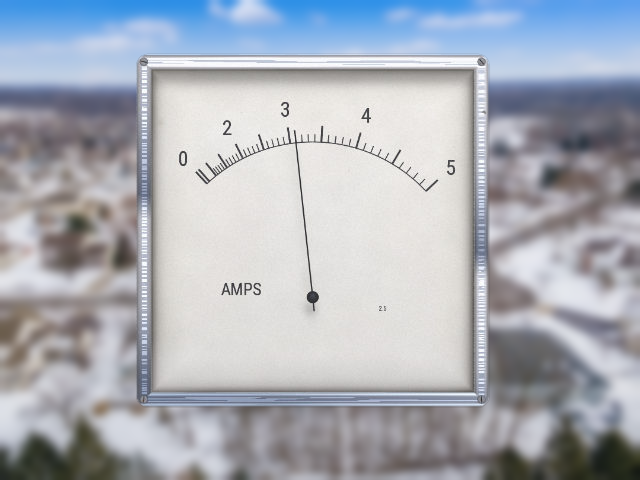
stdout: {"value": 3.1, "unit": "A"}
